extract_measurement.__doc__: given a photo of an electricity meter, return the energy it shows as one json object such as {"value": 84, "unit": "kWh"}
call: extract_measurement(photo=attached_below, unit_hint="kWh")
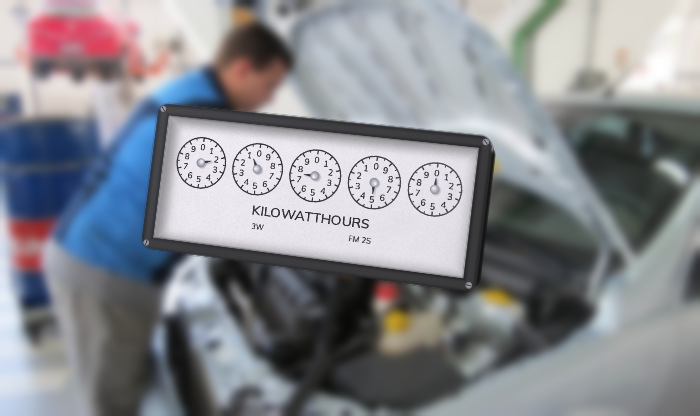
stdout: {"value": 20750, "unit": "kWh"}
